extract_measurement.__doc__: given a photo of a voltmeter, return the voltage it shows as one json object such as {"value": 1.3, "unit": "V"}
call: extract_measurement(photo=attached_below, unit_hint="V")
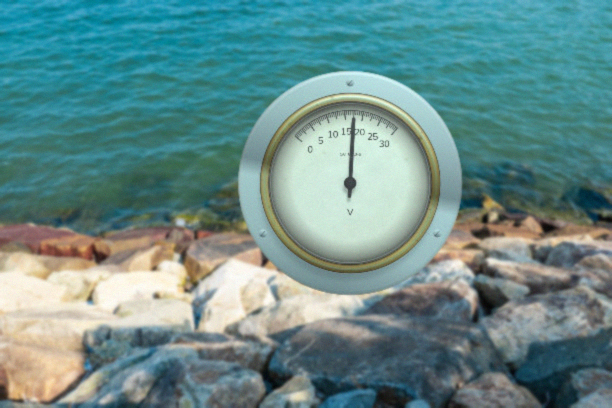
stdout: {"value": 17.5, "unit": "V"}
